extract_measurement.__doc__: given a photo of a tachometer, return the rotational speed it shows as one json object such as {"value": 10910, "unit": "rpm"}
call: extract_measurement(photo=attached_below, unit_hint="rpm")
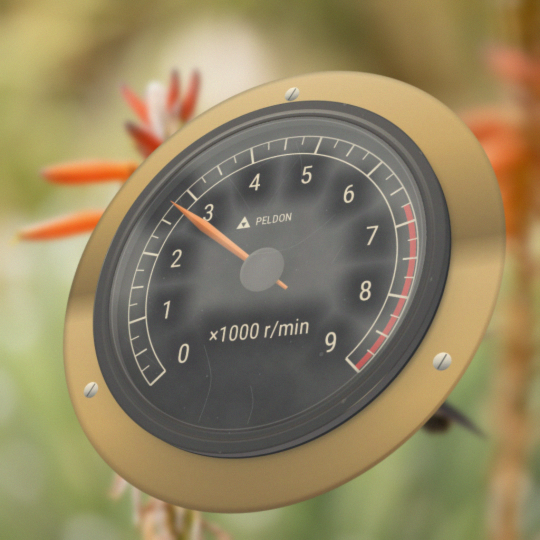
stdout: {"value": 2750, "unit": "rpm"}
